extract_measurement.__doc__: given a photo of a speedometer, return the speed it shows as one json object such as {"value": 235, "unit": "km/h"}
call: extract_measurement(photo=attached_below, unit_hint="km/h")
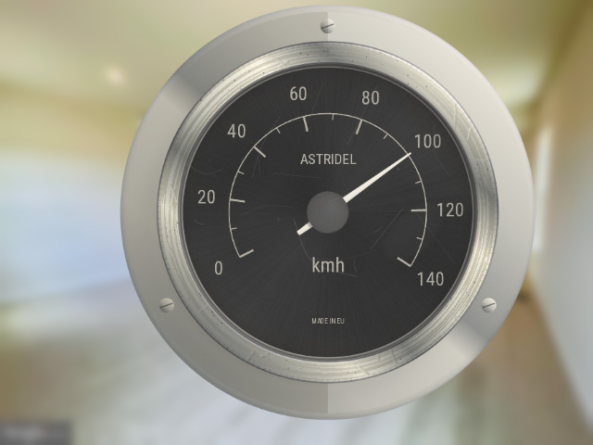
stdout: {"value": 100, "unit": "km/h"}
